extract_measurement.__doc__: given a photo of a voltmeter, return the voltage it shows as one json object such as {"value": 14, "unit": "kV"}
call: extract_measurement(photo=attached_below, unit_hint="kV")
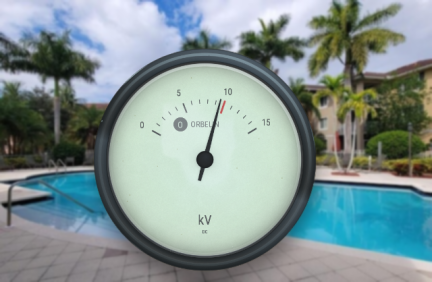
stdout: {"value": 9.5, "unit": "kV"}
